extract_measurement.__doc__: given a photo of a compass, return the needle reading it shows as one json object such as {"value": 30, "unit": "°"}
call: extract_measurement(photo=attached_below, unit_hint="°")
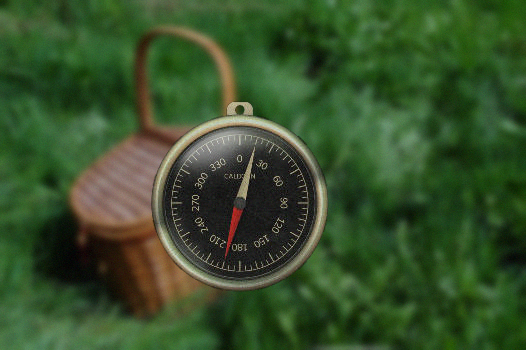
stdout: {"value": 195, "unit": "°"}
